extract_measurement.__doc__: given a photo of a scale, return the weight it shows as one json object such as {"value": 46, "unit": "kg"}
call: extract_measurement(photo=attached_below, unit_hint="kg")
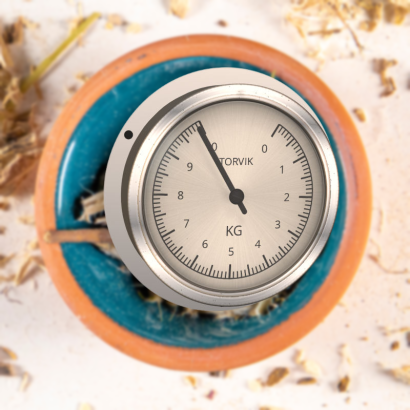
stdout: {"value": 9.9, "unit": "kg"}
